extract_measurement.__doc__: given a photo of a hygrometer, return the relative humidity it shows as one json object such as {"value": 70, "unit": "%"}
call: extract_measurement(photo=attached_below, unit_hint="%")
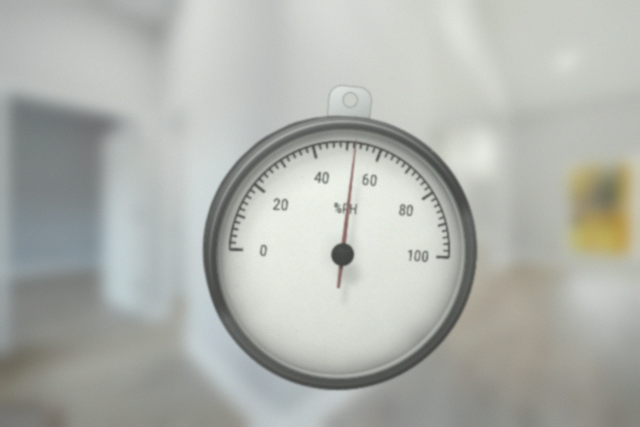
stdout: {"value": 52, "unit": "%"}
